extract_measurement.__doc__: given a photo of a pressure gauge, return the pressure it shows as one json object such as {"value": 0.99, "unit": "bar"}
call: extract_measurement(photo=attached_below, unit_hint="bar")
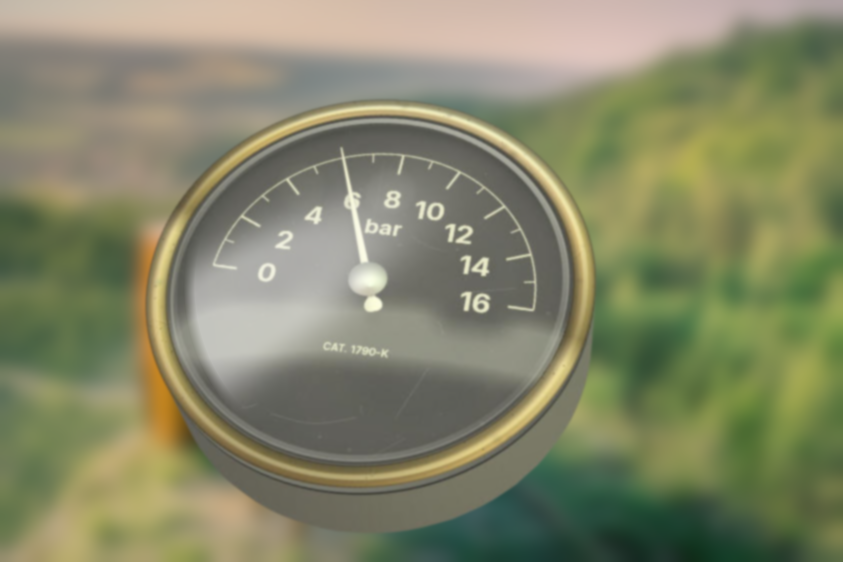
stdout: {"value": 6, "unit": "bar"}
